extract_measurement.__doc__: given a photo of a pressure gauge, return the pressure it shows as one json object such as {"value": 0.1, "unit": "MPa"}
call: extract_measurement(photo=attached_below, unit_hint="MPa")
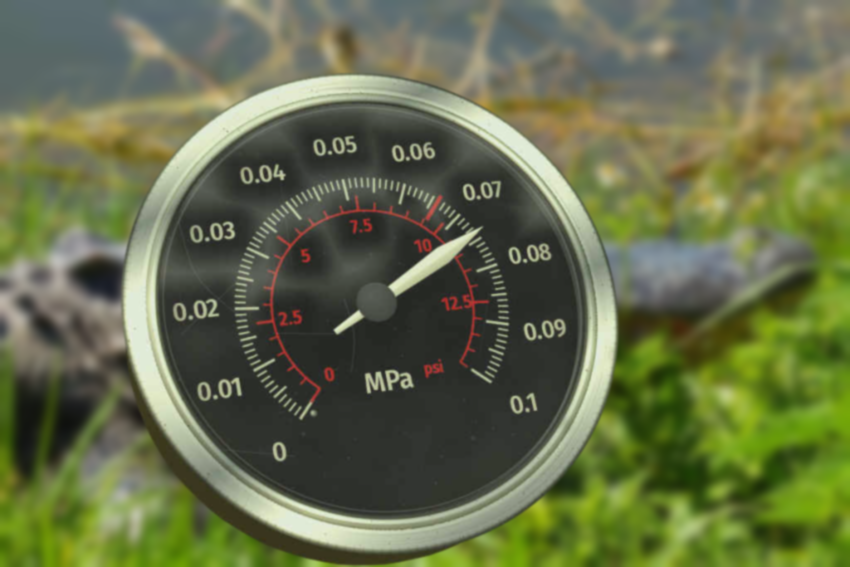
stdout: {"value": 0.074, "unit": "MPa"}
